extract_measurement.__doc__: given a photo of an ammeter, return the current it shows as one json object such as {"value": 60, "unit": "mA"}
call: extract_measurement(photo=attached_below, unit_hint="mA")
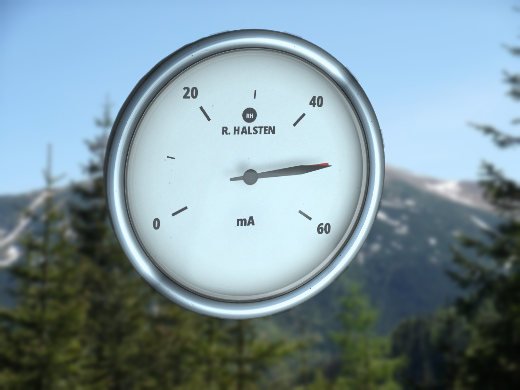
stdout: {"value": 50, "unit": "mA"}
